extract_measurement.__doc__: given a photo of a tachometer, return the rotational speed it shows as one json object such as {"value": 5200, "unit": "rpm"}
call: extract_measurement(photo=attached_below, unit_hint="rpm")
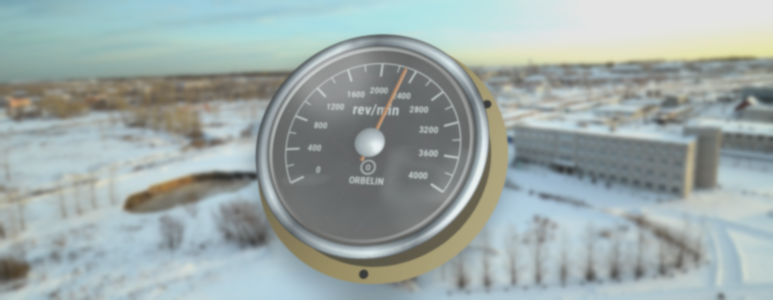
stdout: {"value": 2300, "unit": "rpm"}
